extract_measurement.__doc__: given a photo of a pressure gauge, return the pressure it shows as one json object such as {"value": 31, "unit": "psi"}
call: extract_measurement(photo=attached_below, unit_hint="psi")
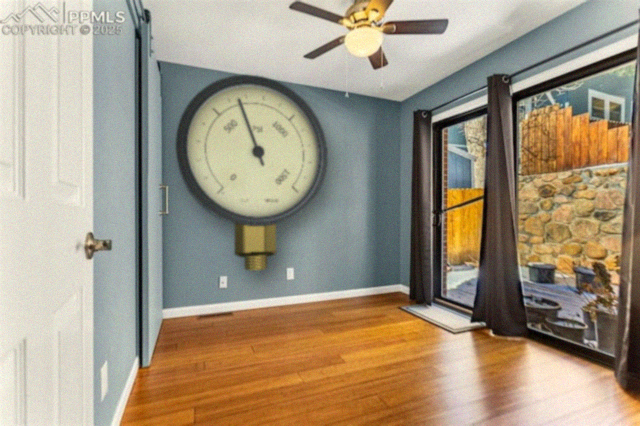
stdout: {"value": 650, "unit": "psi"}
